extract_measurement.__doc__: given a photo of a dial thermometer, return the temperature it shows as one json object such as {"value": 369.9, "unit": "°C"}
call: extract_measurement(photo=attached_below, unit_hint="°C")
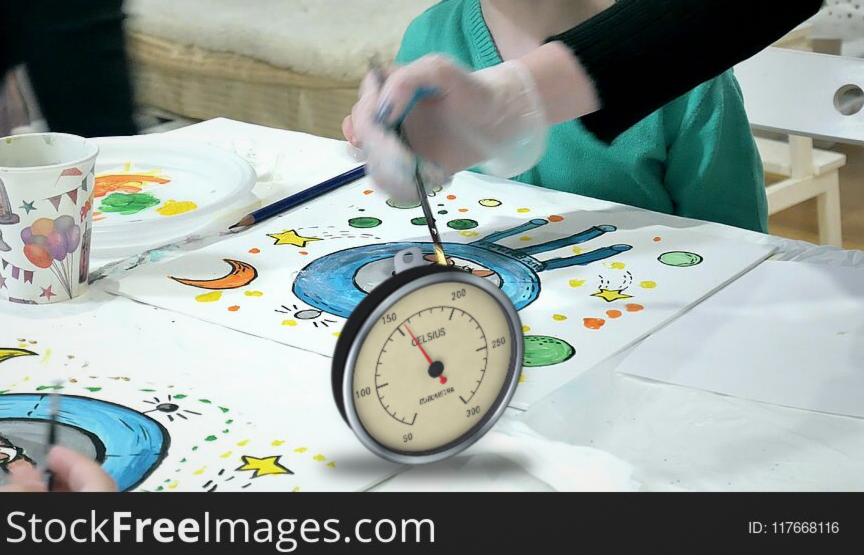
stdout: {"value": 155, "unit": "°C"}
